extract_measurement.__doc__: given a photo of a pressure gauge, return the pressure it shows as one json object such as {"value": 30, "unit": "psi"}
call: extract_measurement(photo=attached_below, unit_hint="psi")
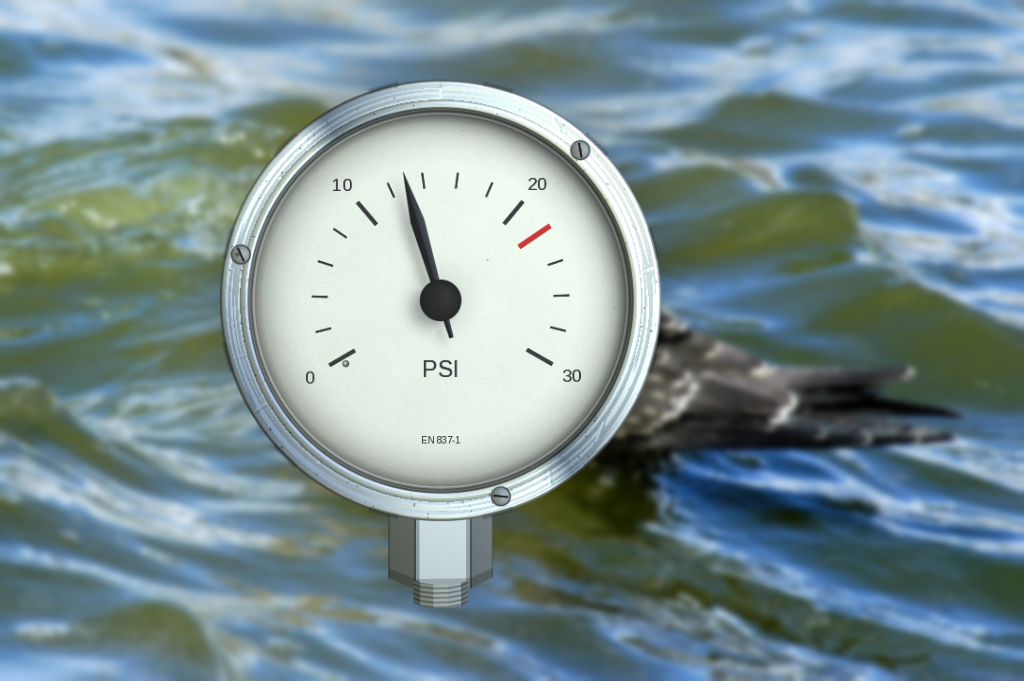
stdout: {"value": 13, "unit": "psi"}
